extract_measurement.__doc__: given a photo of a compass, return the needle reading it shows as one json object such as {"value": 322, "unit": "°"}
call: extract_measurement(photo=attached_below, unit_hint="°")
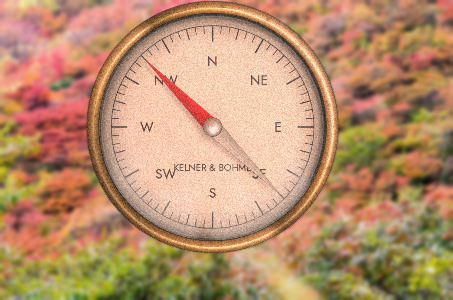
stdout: {"value": 315, "unit": "°"}
